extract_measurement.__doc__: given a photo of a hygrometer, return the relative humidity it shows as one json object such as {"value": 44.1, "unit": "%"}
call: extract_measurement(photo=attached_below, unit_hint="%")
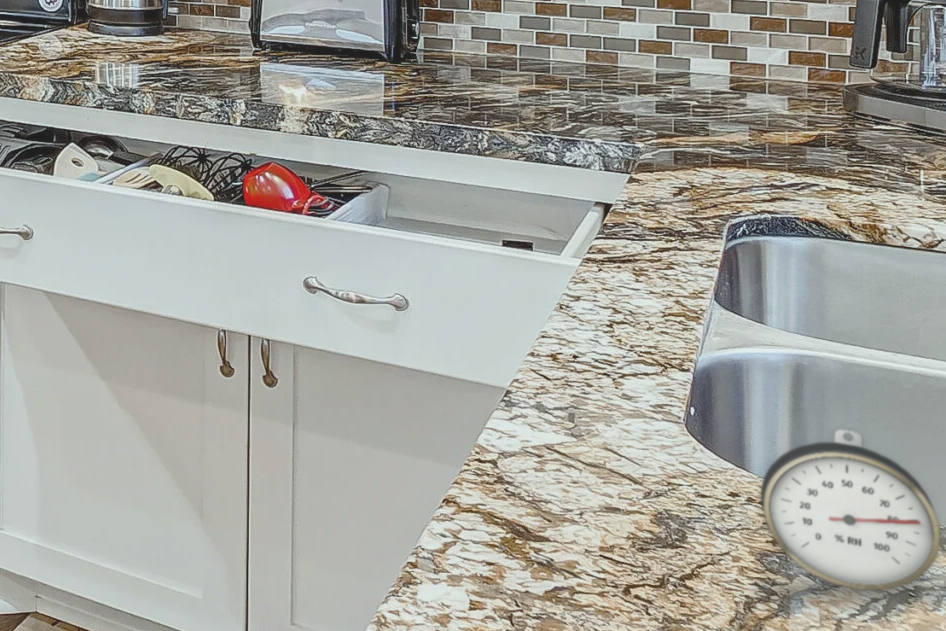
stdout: {"value": 80, "unit": "%"}
